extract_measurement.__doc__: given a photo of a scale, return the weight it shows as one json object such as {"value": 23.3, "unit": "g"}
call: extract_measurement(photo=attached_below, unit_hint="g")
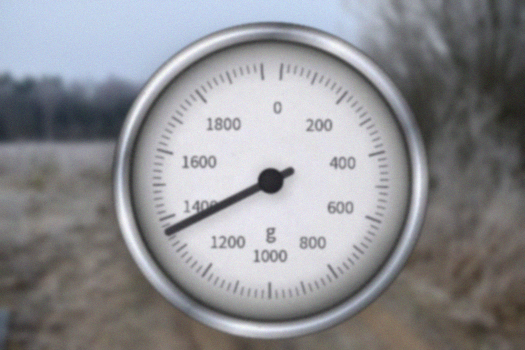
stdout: {"value": 1360, "unit": "g"}
